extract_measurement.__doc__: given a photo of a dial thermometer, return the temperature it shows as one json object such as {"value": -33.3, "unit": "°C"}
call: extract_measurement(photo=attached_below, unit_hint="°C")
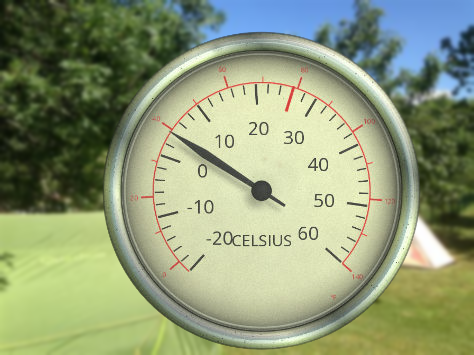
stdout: {"value": 4, "unit": "°C"}
